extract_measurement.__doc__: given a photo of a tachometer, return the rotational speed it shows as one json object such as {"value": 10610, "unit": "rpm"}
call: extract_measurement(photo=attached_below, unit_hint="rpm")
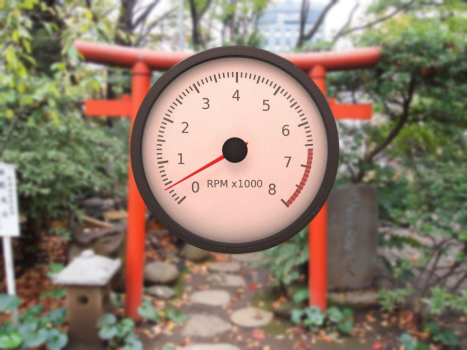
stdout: {"value": 400, "unit": "rpm"}
